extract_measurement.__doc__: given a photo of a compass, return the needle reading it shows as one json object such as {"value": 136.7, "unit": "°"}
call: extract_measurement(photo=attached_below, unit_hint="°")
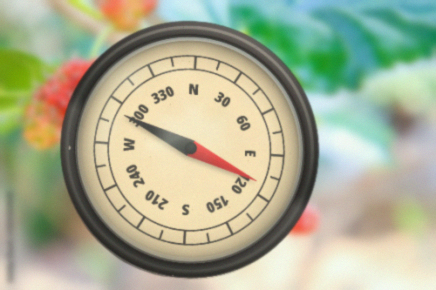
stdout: {"value": 112.5, "unit": "°"}
